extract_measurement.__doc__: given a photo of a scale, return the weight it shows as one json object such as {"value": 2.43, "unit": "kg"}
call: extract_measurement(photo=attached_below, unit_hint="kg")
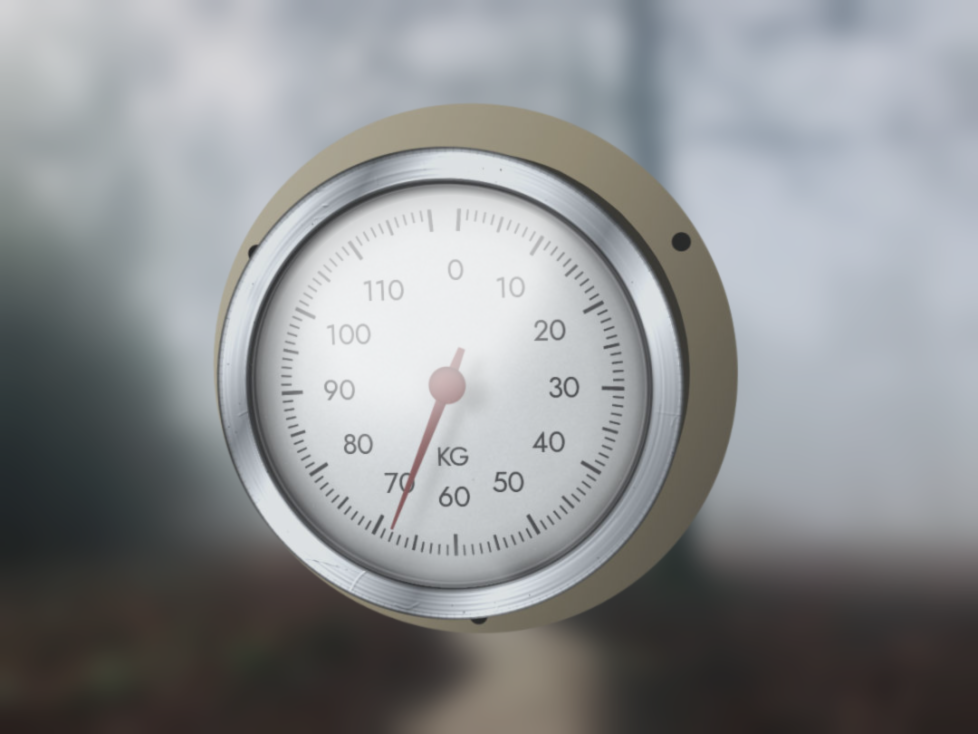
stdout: {"value": 68, "unit": "kg"}
